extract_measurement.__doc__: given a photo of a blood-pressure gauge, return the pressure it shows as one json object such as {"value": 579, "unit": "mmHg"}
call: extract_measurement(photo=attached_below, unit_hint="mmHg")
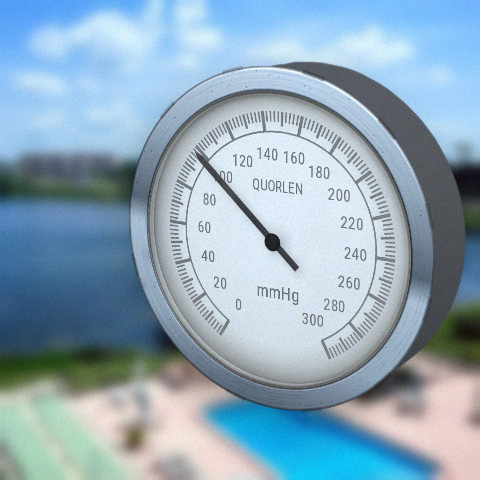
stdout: {"value": 100, "unit": "mmHg"}
